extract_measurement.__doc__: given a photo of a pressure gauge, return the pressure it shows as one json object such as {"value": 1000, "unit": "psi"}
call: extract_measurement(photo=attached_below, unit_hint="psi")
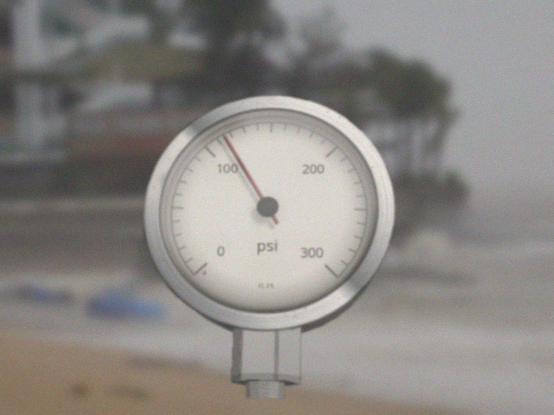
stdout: {"value": 115, "unit": "psi"}
